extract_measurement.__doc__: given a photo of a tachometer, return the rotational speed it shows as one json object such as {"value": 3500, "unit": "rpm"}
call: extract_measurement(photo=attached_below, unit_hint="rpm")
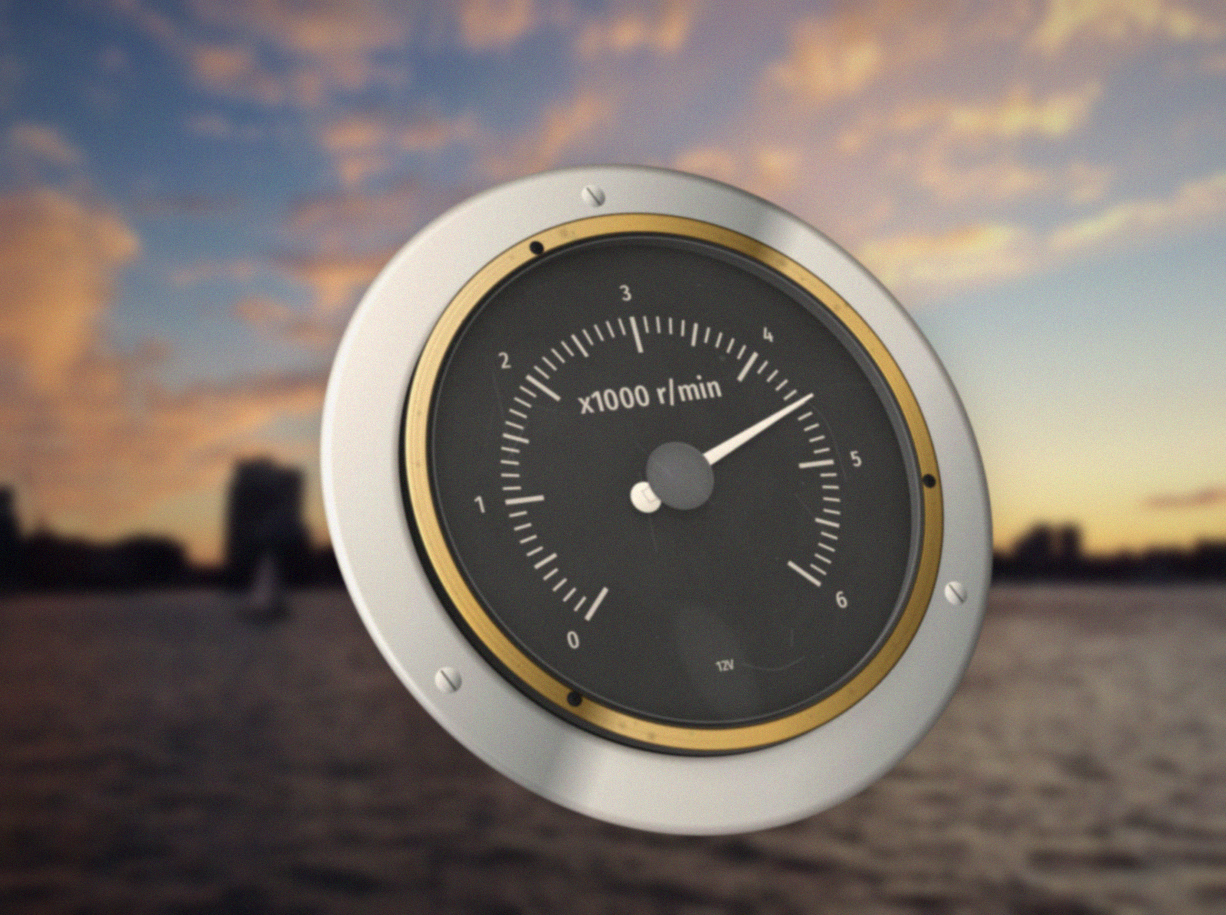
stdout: {"value": 4500, "unit": "rpm"}
